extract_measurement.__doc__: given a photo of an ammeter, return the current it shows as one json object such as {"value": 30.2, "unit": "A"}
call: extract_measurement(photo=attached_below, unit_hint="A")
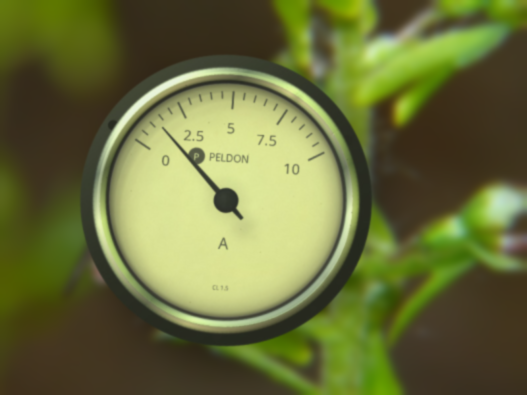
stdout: {"value": 1.25, "unit": "A"}
